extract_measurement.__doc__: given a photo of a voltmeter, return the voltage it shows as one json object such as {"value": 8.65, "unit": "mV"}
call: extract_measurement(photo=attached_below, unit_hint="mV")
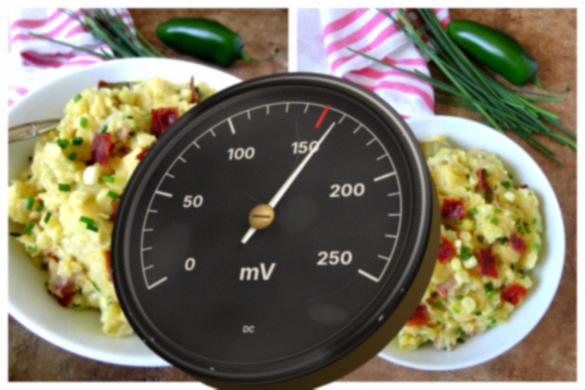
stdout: {"value": 160, "unit": "mV"}
